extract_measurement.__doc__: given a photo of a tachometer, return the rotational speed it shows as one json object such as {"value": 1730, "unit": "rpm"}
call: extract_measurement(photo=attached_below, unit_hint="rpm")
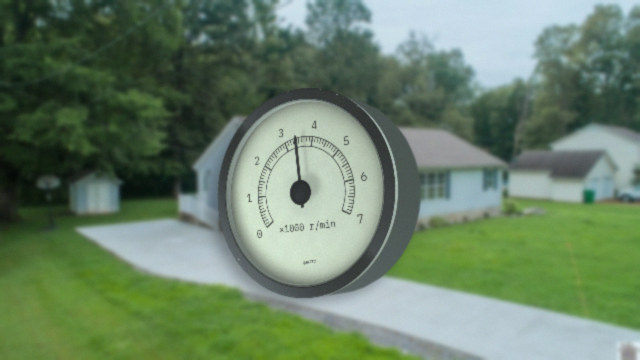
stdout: {"value": 3500, "unit": "rpm"}
